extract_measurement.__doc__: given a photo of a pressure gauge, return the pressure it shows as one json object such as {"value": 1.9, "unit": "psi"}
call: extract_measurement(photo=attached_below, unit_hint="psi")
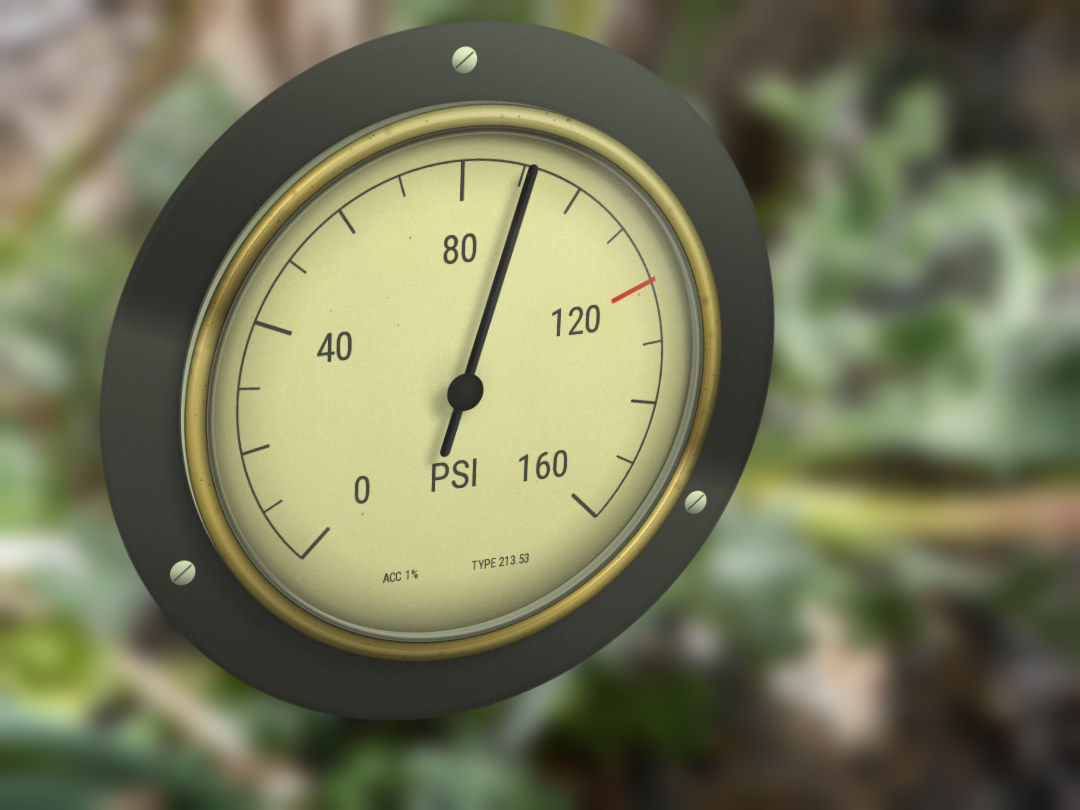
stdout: {"value": 90, "unit": "psi"}
